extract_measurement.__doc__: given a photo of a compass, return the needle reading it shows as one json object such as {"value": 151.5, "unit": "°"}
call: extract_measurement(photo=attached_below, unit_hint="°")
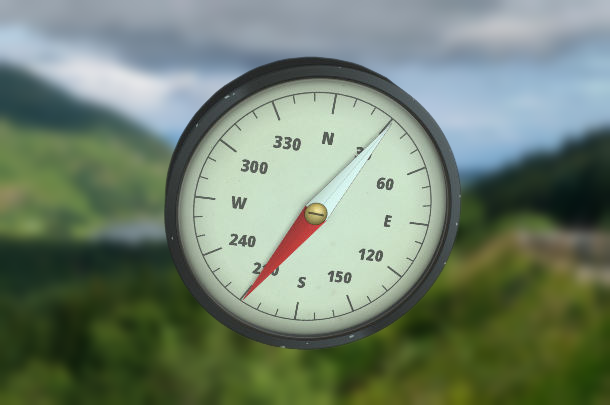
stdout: {"value": 210, "unit": "°"}
